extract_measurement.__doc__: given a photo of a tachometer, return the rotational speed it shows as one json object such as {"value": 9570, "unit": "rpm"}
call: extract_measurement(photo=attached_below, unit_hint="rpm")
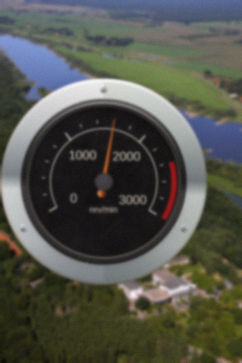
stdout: {"value": 1600, "unit": "rpm"}
